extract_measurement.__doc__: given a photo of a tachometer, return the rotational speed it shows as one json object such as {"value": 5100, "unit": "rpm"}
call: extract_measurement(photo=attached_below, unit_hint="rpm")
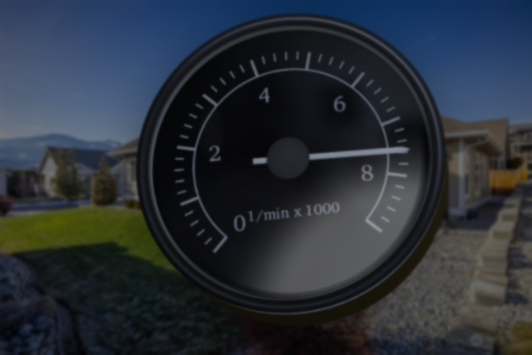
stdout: {"value": 7600, "unit": "rpm"}
